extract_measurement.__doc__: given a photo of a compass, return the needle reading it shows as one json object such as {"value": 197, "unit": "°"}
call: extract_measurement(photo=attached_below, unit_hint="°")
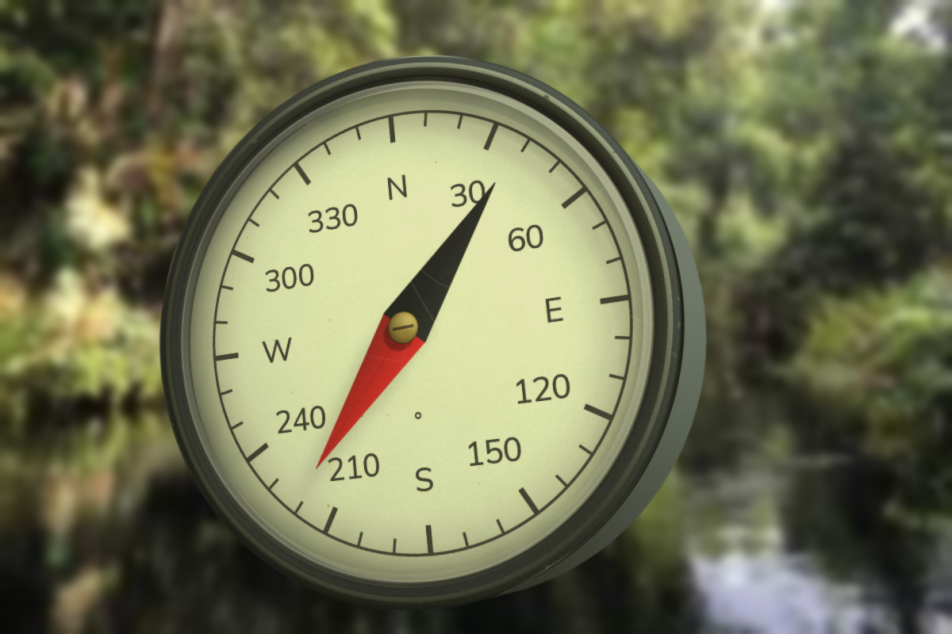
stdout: {"value": 220, "unit": "°"}
